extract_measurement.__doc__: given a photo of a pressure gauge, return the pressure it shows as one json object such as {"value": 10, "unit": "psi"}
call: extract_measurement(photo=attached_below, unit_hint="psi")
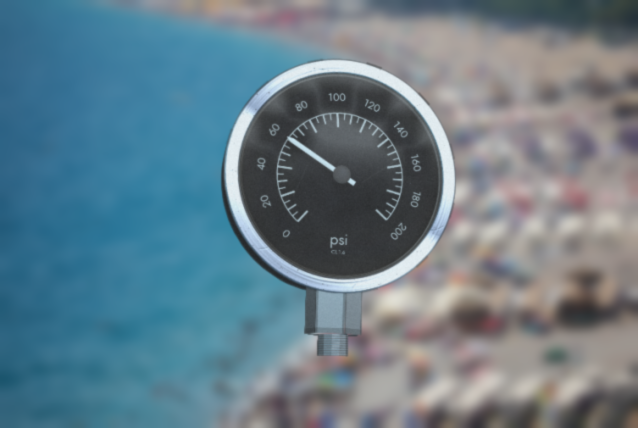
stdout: {"value": 60, "unit": "psi"}
